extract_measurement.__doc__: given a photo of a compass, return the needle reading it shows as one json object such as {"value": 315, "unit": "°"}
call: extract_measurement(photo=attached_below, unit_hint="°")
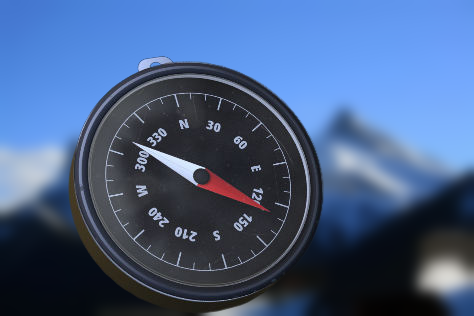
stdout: {"value": 130, "unit": "°"}
